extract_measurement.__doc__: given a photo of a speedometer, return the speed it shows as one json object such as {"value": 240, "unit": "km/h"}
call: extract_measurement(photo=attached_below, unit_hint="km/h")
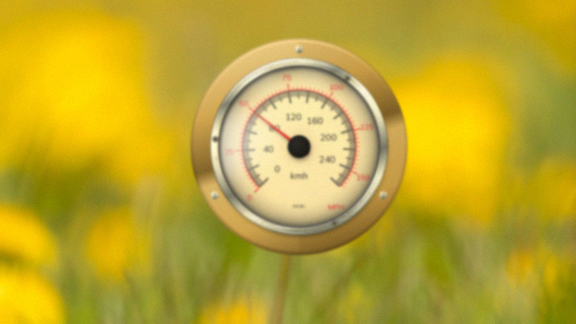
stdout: {"value": 80, "unit": "km/h"}
